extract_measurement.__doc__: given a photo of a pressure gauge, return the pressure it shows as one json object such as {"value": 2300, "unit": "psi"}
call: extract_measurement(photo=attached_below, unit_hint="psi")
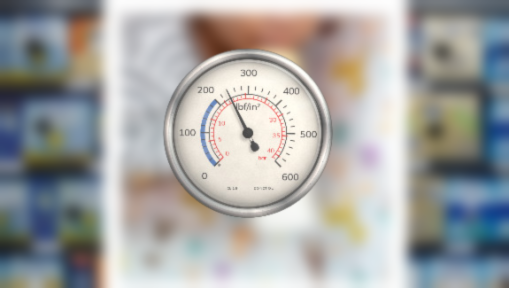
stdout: {"value": 240, "unit": "psi"}
